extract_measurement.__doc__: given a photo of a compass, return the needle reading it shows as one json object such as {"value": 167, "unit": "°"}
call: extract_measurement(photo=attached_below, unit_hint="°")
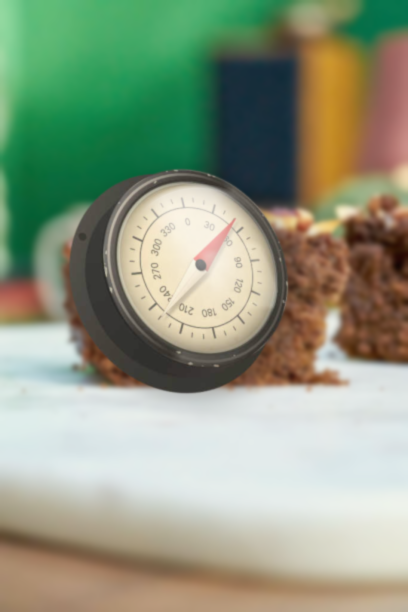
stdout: {"value": 50, "unit": "°"}
